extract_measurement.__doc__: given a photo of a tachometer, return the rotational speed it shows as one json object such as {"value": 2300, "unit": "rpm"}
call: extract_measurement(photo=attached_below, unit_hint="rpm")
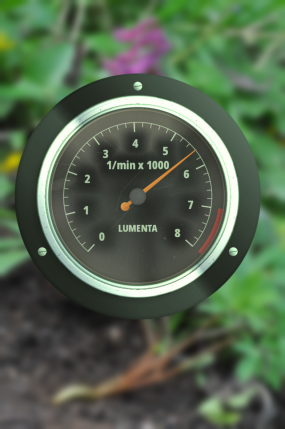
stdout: {"value": 5600, "unit": "rpm"}
